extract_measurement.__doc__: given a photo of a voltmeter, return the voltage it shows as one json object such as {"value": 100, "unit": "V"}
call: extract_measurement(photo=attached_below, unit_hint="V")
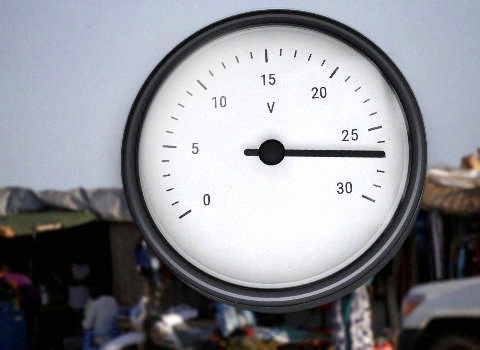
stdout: {"value": 27, "unit": "V"}
